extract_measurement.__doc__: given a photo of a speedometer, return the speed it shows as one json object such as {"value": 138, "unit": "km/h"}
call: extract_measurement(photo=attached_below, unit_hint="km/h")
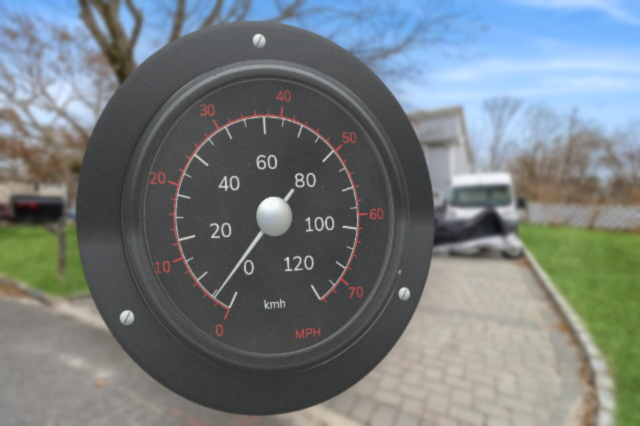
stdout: {"value": 5, "unit": "km/h"}
